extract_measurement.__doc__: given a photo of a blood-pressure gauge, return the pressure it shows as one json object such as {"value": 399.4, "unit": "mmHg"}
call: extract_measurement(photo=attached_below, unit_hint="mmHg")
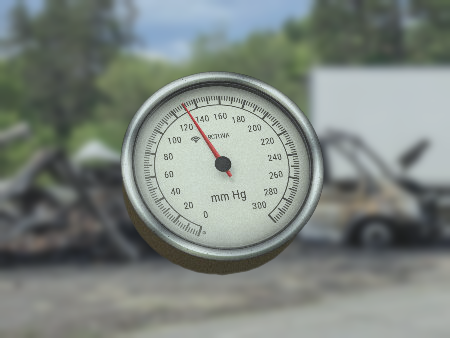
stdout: {"value": 130, "unit": "mmHg"}
